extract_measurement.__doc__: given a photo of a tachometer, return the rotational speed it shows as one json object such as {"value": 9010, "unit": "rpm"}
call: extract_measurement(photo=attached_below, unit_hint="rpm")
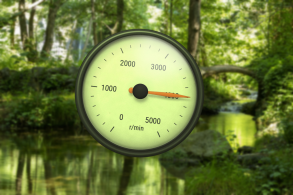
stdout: {"value": 4000, "unit": "rpm"}
